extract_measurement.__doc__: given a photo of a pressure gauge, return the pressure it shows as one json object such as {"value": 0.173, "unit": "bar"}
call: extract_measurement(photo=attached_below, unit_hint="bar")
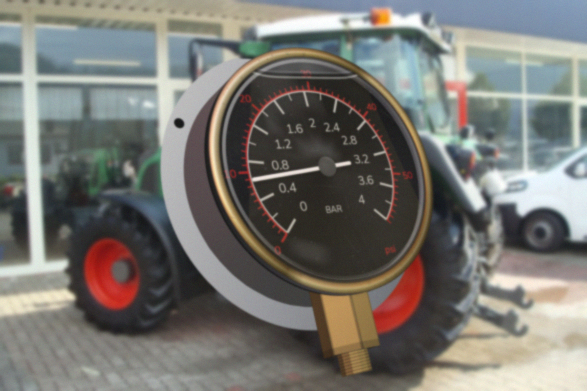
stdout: {"value": 0.6, "unit": "bar"}
